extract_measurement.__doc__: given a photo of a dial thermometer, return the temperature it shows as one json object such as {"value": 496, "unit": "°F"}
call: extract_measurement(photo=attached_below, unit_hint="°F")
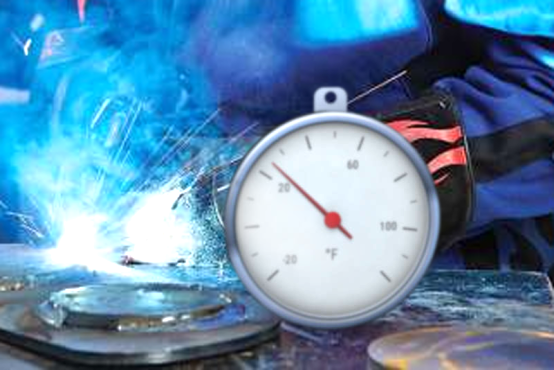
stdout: {"value": 25, "unit": "°F"}
